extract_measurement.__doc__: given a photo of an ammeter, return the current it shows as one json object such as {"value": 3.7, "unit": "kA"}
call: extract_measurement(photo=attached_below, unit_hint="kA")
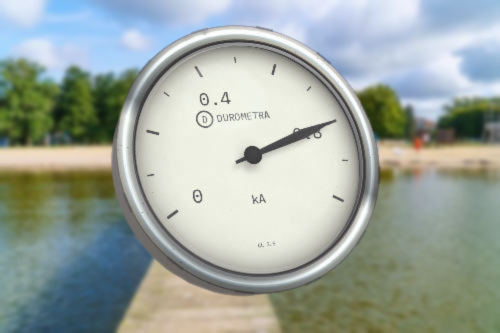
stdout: {"value": 0.8, "unit": "kA"}
